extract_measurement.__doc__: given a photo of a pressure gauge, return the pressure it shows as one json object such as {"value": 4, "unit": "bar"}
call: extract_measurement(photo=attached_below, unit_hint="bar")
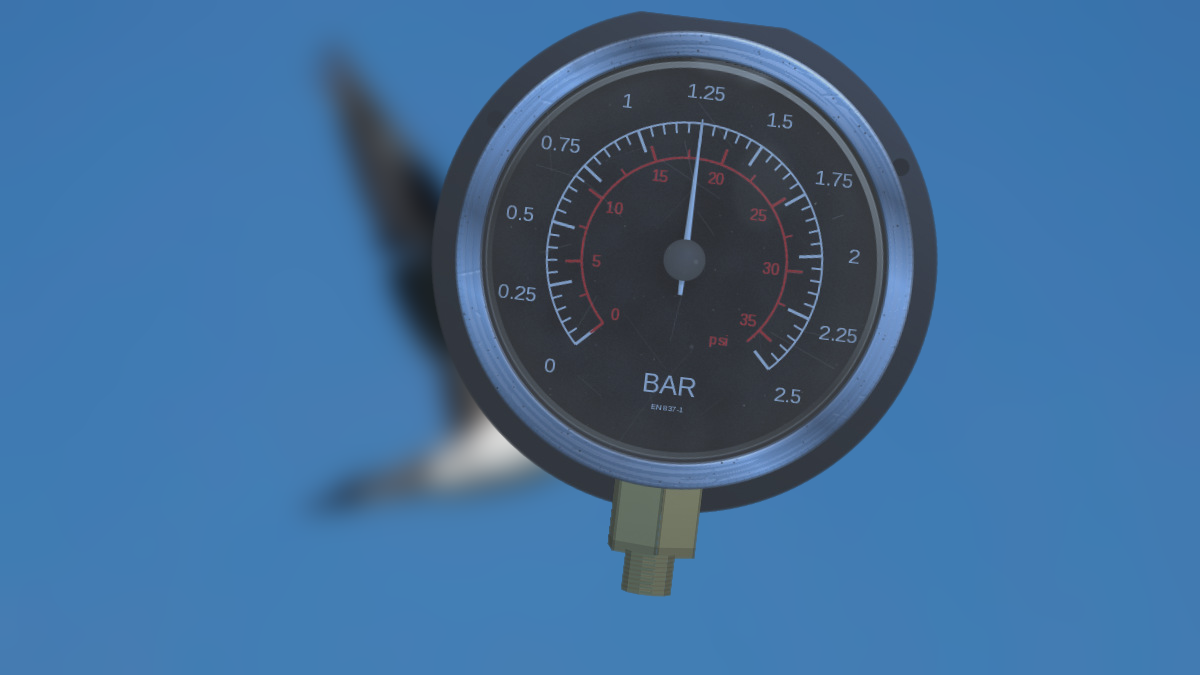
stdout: {"value": 1.25, "unit": "bar"}
